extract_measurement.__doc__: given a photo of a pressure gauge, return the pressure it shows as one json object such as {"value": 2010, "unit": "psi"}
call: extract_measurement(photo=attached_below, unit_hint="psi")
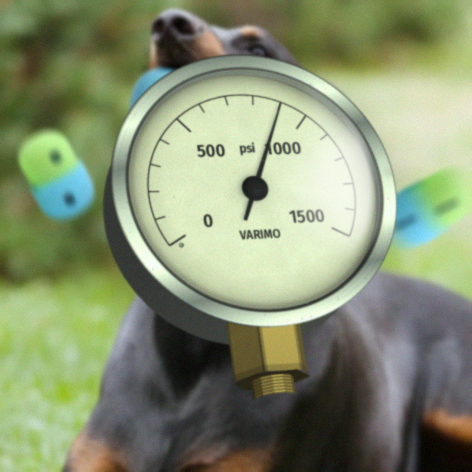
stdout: {"value": 900, "unit": "psi"}
